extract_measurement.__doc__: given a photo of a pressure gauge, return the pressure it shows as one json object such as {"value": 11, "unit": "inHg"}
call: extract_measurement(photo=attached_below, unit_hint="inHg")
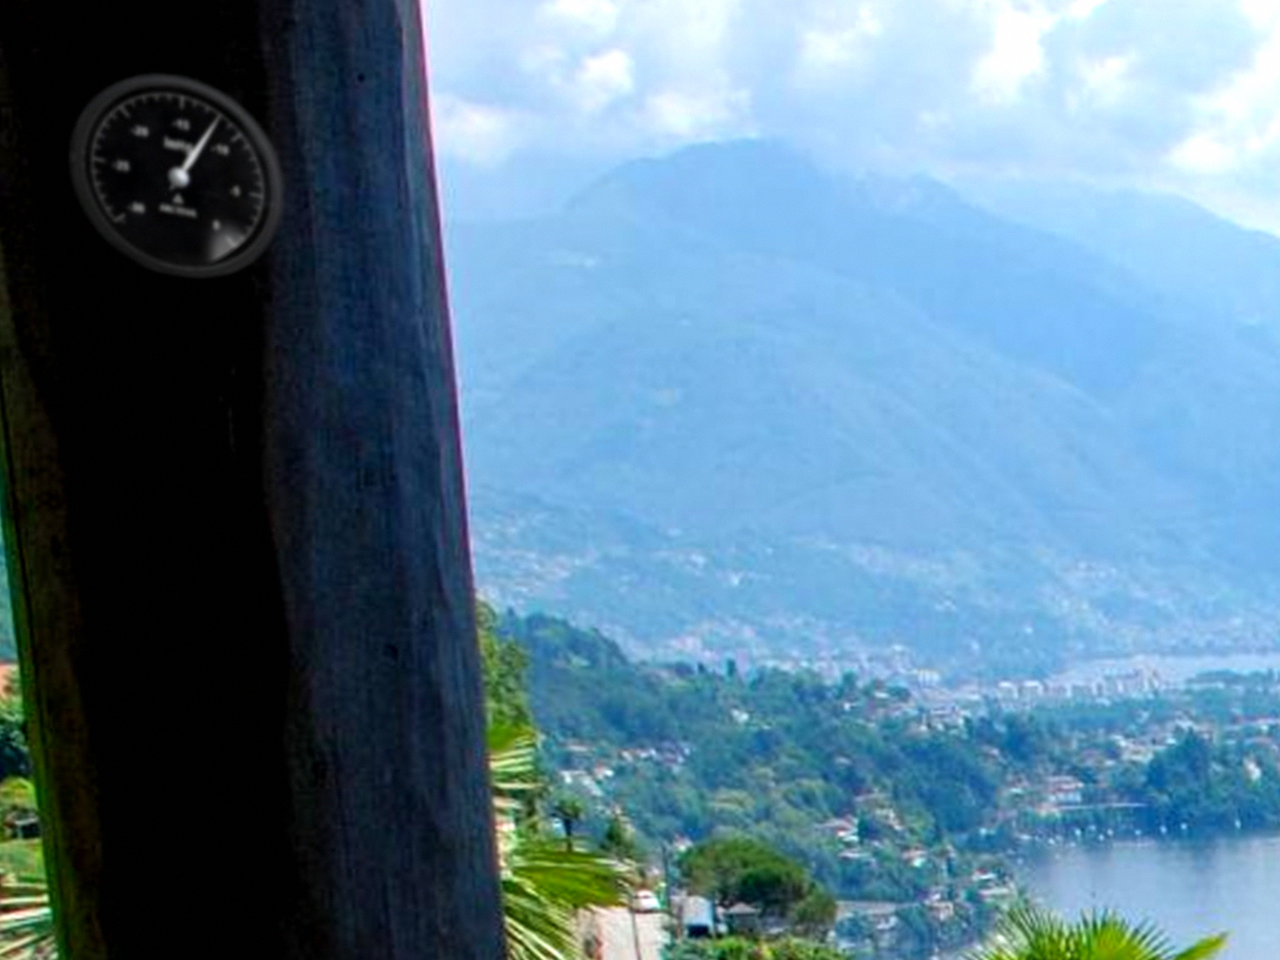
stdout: {"value": -12, "unit": "inHg"}
